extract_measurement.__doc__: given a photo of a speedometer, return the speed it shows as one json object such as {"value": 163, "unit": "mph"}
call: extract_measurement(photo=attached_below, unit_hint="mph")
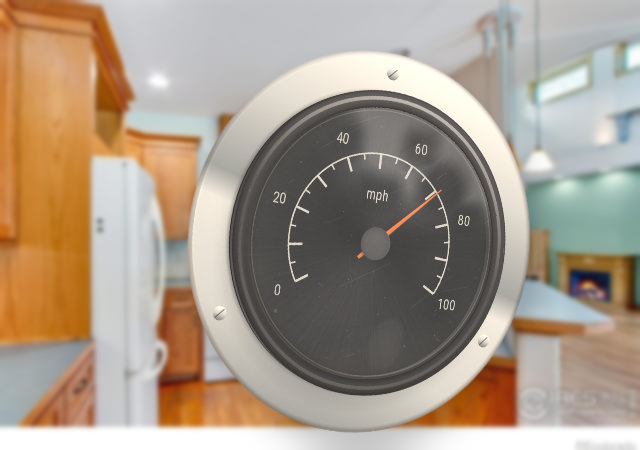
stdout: {"value": 70, "unit": "mph"}
